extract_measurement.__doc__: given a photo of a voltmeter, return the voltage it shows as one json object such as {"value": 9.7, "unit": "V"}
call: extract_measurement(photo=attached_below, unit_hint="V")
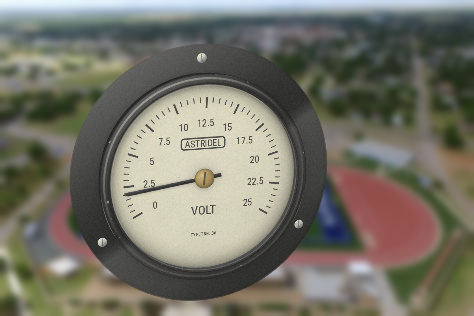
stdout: {"value": 2, "unit": "V"}
